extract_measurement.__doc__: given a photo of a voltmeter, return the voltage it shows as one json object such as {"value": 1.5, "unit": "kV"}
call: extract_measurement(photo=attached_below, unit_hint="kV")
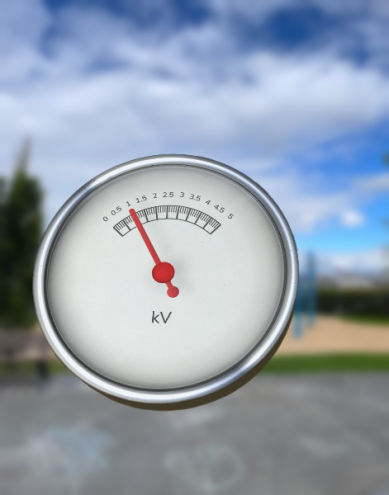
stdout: {"value": 1, "unit": "kV"}
